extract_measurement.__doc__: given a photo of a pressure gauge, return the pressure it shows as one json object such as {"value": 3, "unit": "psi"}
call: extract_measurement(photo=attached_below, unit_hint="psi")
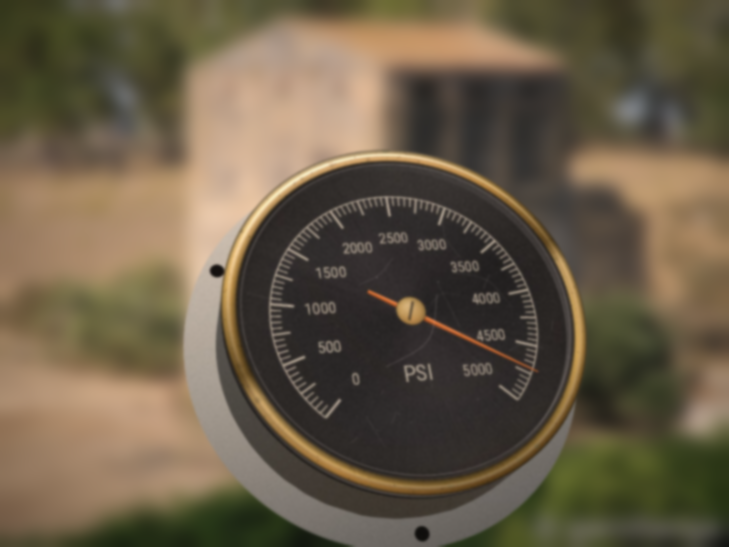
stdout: {"value": 4750, "unit": "psi"}
